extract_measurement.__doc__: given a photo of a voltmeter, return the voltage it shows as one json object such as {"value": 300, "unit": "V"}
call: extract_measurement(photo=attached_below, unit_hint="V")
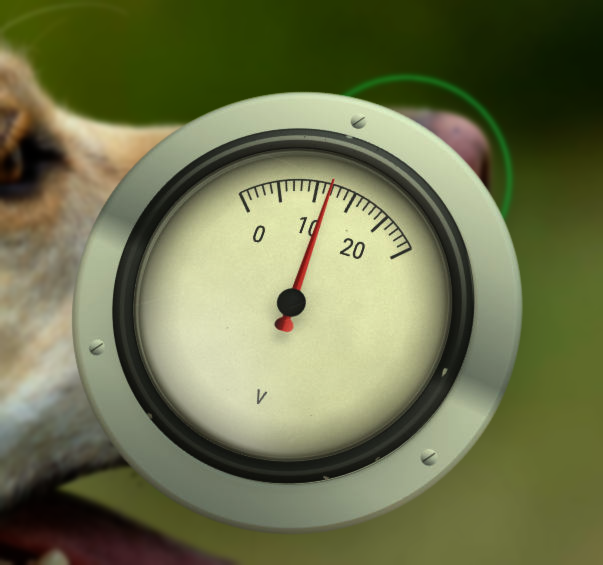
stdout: {"value": 12, "unit": "V"}
